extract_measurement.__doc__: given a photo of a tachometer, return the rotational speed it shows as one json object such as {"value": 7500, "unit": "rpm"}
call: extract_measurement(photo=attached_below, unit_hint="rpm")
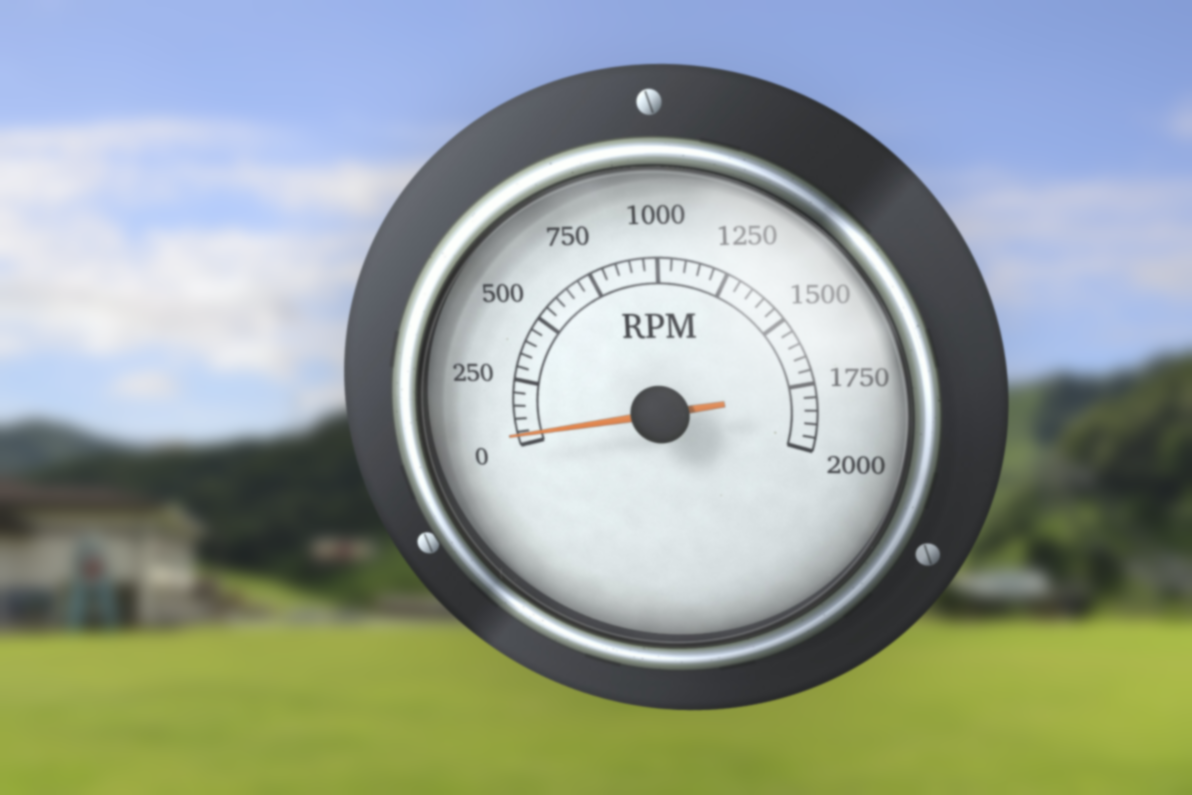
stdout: {"value": 50, "unit": "rpm"}
